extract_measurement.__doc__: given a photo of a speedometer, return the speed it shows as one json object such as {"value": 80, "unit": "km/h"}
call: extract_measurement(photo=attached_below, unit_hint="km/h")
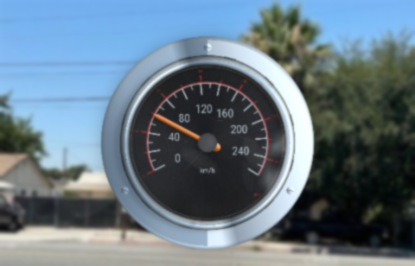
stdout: {"value": 60, "unit": "km/h"}
